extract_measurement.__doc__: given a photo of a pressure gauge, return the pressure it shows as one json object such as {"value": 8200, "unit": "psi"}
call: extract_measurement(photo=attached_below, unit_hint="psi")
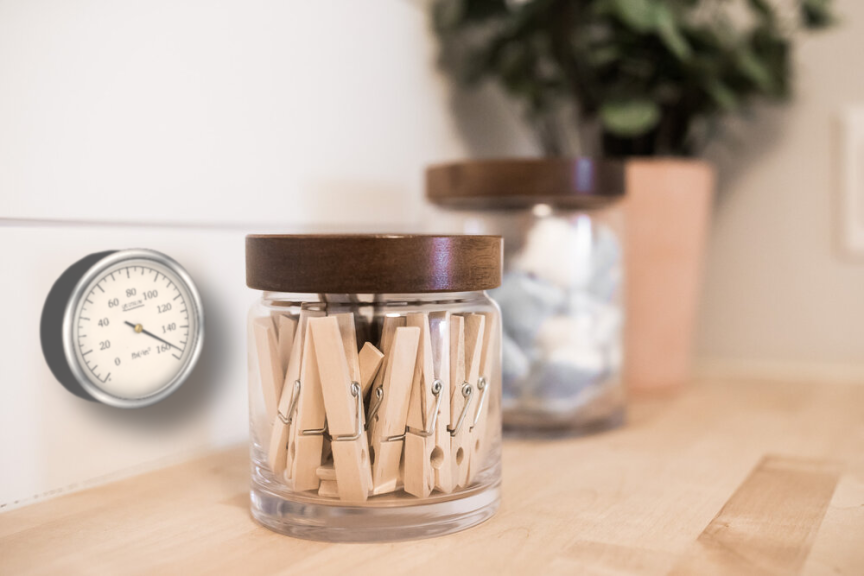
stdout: {"value": 155, "unit": "psi"}
